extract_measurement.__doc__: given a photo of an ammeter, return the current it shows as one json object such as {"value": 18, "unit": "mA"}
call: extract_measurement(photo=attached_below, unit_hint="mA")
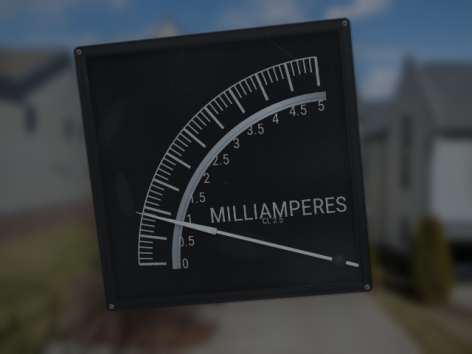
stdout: {"value": 0.9, "unit": "mA"}
